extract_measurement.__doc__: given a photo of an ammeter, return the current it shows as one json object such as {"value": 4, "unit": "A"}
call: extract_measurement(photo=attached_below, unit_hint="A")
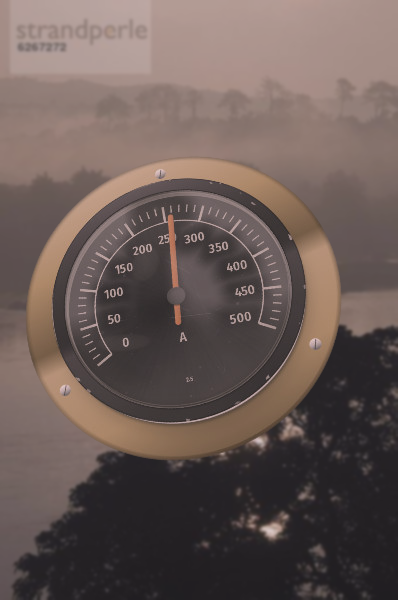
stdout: {"value": 260, "unit": "A"}
